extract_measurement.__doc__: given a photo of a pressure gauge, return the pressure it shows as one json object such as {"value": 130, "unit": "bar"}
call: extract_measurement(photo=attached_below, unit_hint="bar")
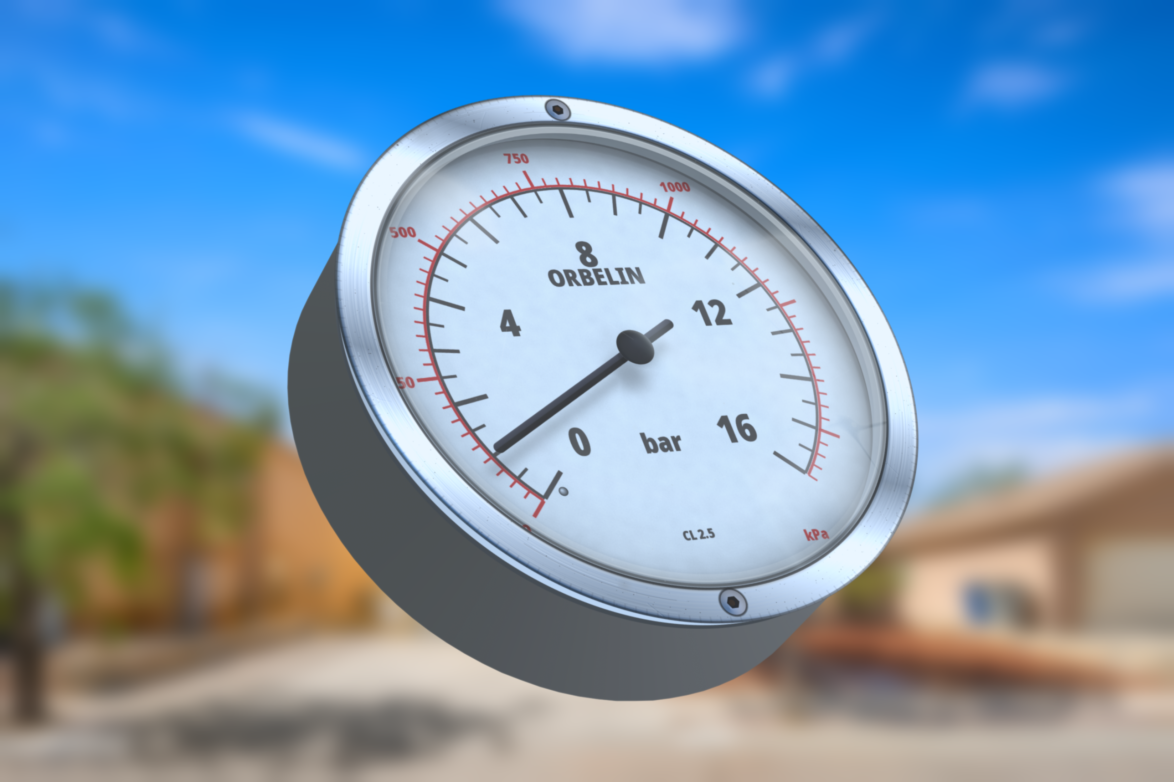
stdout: {"value": 1, "unit": "bar"}
